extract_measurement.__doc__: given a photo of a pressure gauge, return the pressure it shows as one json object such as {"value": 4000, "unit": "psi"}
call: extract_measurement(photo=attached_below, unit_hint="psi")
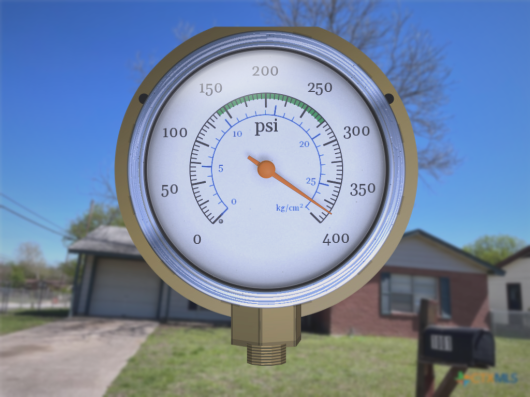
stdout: {"value": 385, "unit": "psi"}
